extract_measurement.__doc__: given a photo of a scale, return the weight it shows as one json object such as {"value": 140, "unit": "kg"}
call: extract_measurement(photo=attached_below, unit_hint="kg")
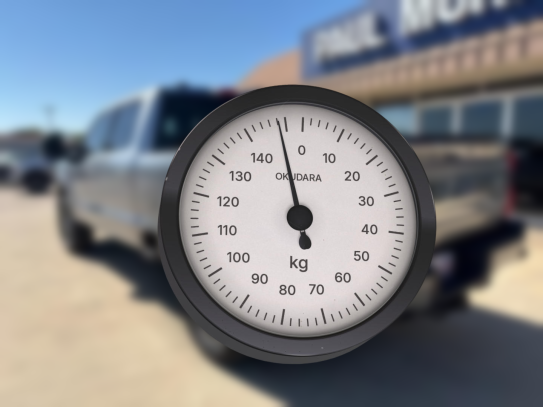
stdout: {"value": 148, "unit": "kg"}
